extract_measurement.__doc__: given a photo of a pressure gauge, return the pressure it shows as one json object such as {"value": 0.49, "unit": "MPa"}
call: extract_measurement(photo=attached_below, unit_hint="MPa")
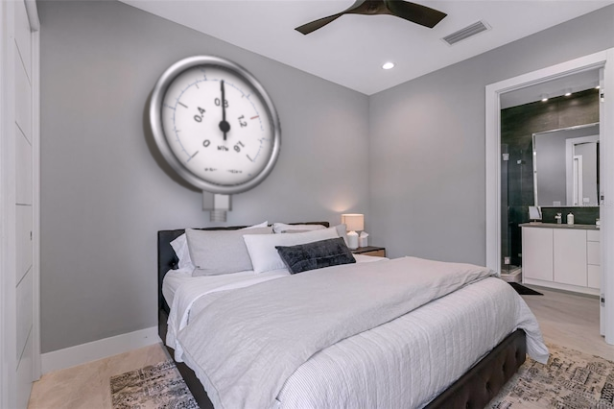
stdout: {"value": 0.8, "unit": "MPa"}
